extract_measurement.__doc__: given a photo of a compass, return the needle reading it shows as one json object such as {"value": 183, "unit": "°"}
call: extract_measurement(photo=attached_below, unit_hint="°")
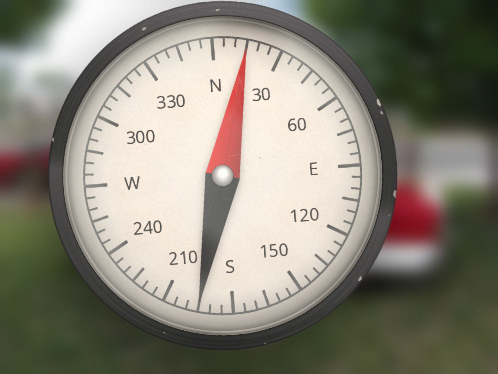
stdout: {"value": 15, "unit": "°"}
